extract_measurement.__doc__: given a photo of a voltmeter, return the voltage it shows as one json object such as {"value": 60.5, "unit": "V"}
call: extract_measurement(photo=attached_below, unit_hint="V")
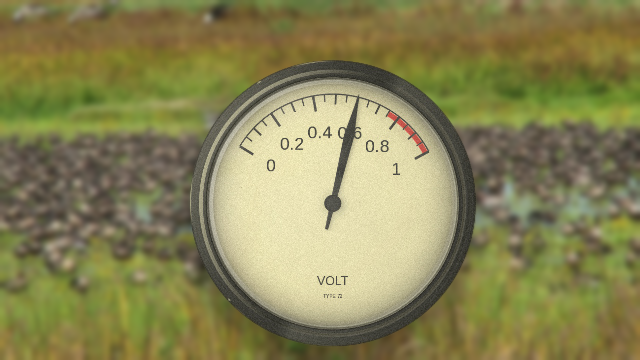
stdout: {"value": 0.6, "unit": "V"}
